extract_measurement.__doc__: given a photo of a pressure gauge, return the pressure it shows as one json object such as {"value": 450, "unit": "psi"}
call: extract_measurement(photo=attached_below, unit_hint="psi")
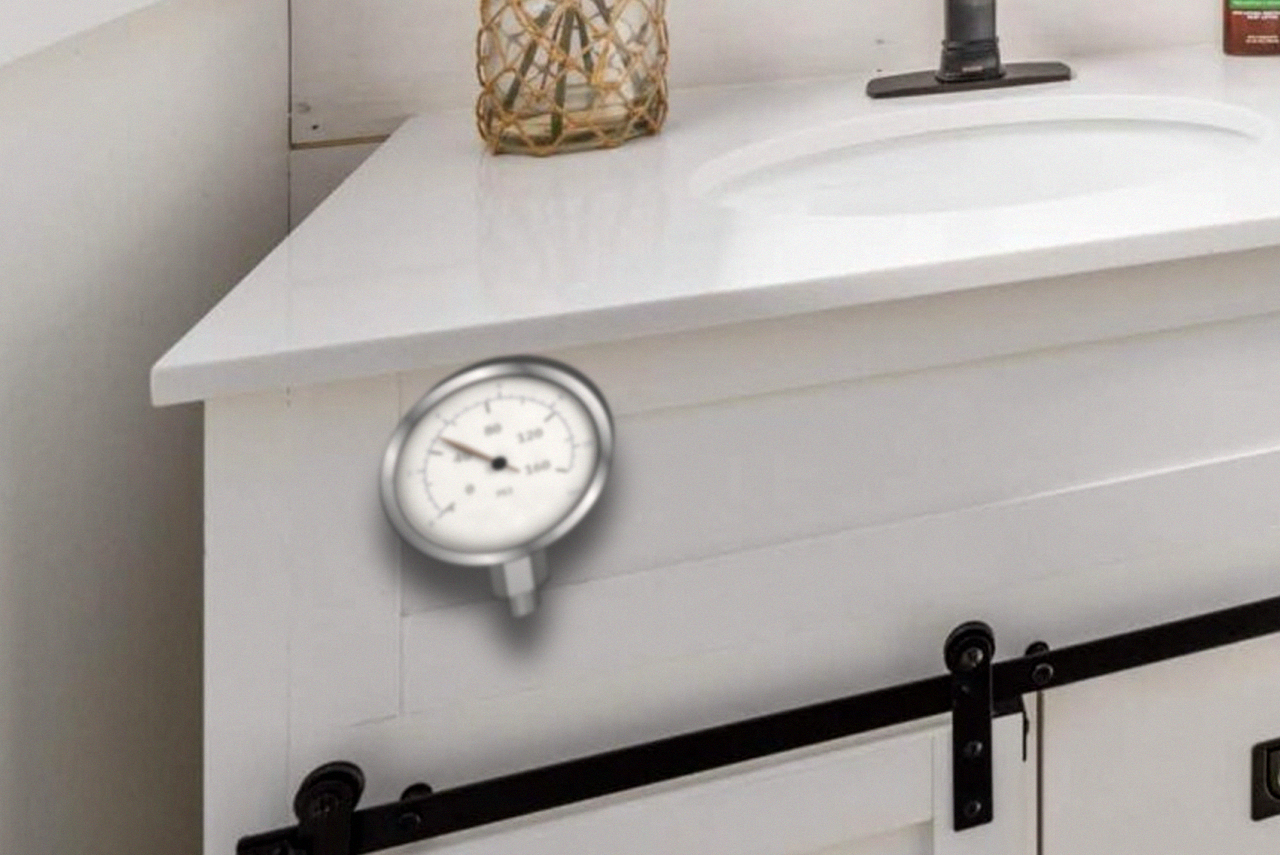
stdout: {"value": 50, "unit": "psi"}
